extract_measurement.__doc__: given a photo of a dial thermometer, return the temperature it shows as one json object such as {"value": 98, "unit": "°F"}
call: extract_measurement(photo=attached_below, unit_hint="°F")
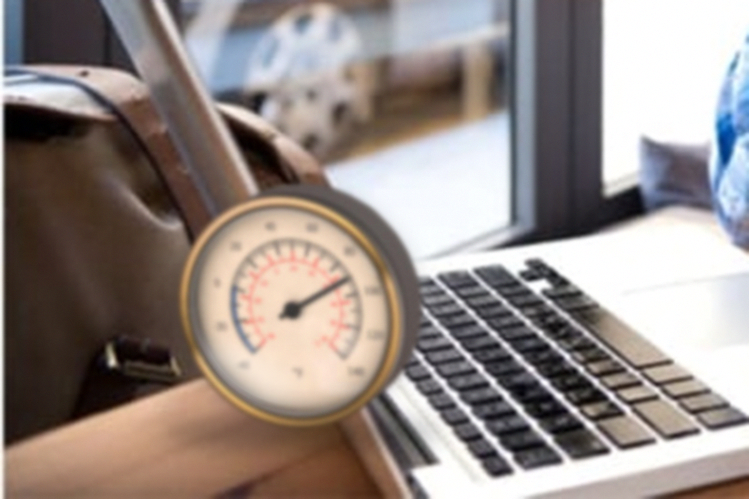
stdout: {"value": 90, "unit": "°F"}
